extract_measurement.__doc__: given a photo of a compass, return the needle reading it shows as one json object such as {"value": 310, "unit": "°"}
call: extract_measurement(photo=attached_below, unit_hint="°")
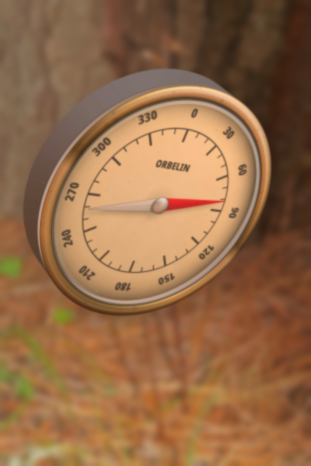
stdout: {"value": 80, "unit": "°"}
